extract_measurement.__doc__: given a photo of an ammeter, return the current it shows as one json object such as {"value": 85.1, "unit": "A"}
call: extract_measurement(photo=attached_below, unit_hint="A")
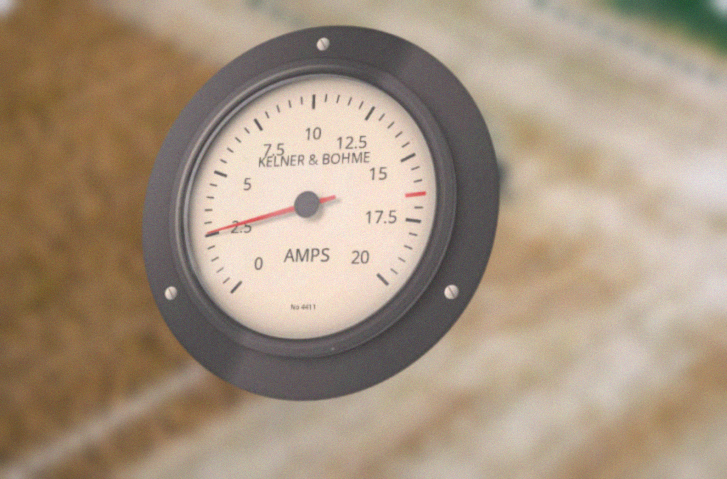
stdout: {"value": 2.5, "unit": "A"}
